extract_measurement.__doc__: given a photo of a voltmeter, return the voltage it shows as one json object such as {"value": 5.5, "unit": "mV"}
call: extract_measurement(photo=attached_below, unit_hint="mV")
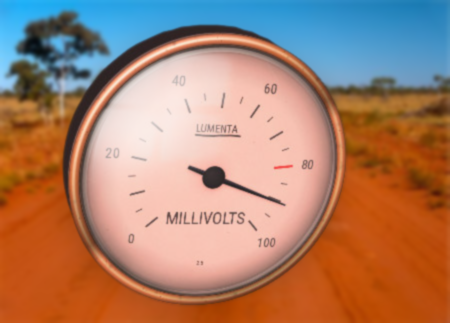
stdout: {"value": 90, "unit": "mV"}
